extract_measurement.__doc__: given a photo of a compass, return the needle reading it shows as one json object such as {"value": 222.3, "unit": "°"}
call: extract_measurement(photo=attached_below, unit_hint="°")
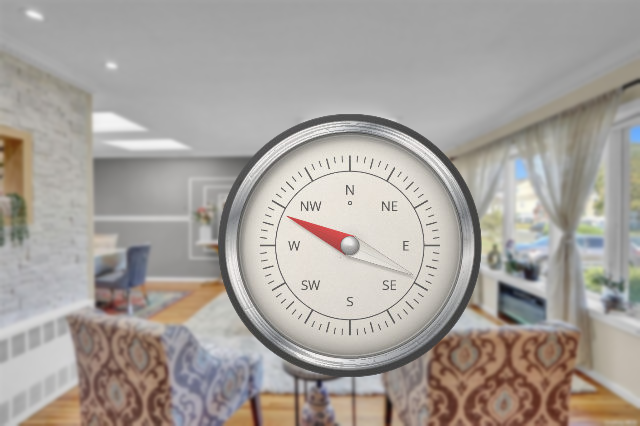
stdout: {"value": 295, "unit": "°"}
